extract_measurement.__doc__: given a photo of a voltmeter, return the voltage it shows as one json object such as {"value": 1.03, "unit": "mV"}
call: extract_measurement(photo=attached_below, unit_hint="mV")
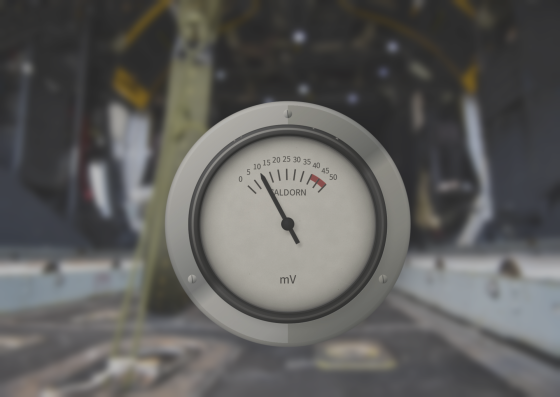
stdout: {"value": 10, "unit": "mV"}
